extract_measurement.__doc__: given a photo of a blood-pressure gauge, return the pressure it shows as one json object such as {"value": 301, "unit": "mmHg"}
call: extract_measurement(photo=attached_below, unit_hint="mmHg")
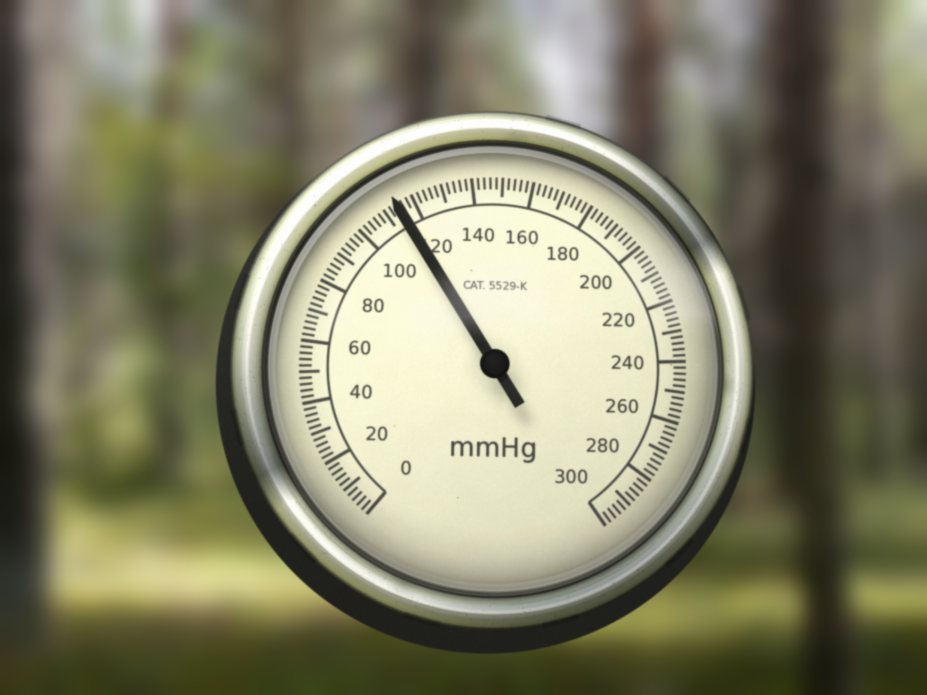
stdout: {"value": 114, "unit": "mmHg"}
